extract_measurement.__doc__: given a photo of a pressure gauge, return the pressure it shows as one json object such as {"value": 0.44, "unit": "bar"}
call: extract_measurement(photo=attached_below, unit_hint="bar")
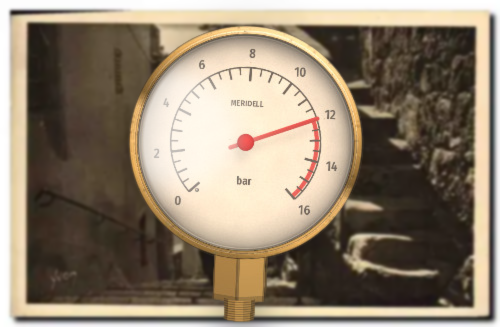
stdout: {"value": 12, "unit": "bar"}
